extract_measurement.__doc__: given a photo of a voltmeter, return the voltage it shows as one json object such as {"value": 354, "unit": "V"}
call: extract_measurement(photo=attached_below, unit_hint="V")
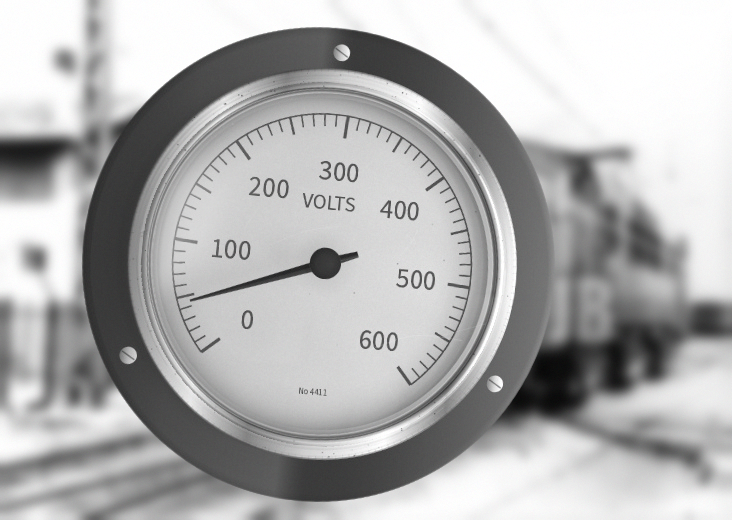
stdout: {"value": 45, "unit": "V"}
